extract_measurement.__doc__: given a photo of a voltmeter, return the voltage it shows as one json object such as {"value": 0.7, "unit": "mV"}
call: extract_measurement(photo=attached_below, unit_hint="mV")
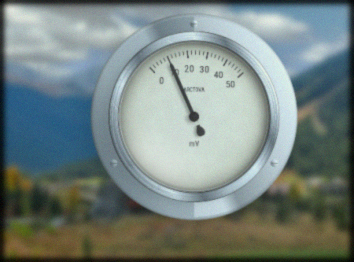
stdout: {"value": 10, "unit": "mV"}
